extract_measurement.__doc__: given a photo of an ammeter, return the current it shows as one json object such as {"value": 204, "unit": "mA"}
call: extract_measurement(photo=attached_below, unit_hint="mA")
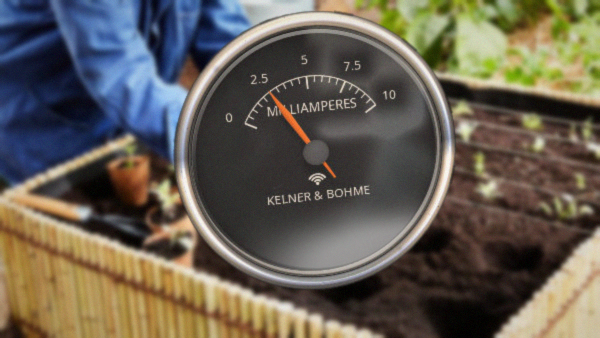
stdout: {"value": 2.5, "unit": "mA"}
